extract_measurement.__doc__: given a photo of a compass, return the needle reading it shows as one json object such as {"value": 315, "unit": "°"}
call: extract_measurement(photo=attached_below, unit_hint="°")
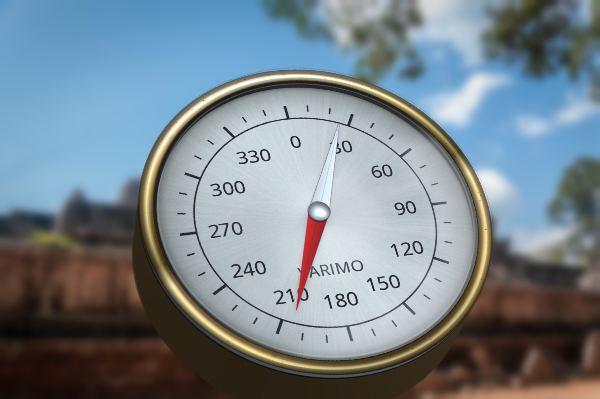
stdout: {"value": 205, "unit": "°"}
